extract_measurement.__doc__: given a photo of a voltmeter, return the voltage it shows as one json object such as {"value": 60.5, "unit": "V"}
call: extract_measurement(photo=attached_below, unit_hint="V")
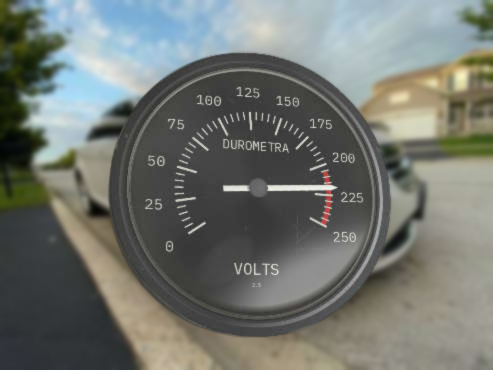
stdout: {"value": 220, "unit": "V"}
